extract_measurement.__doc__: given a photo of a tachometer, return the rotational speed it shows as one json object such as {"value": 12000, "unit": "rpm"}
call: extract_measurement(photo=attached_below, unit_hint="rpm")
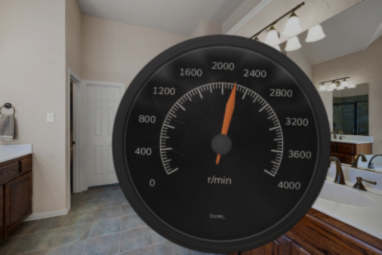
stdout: {"value": 2200, "unit": "rpm"}
